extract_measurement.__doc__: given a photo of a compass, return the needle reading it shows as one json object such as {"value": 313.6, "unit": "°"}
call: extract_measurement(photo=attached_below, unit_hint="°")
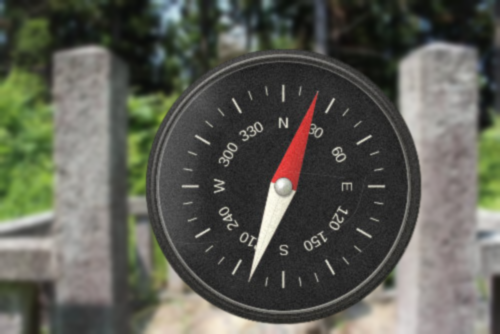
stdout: {"value": 20, "unit": "°"}
